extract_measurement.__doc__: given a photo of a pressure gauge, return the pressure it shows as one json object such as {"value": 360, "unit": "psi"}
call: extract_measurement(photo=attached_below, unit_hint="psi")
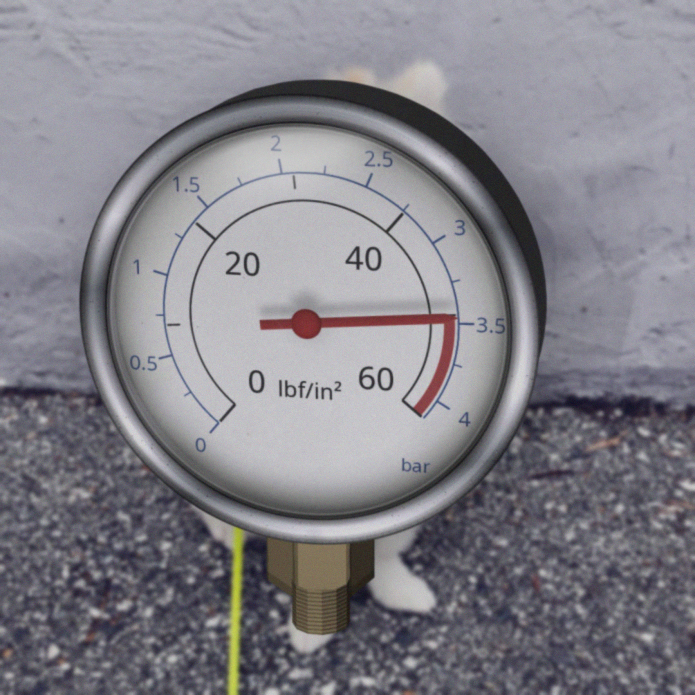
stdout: {"value": 50, "unit": "psi"}
